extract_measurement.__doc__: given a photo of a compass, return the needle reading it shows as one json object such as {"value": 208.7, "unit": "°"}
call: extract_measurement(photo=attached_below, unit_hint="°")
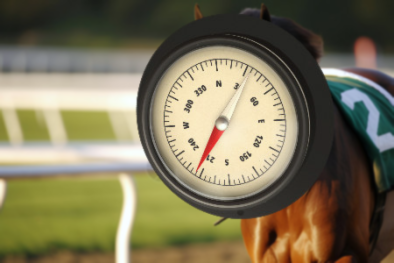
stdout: {"value": 215, "unit": "°"}
